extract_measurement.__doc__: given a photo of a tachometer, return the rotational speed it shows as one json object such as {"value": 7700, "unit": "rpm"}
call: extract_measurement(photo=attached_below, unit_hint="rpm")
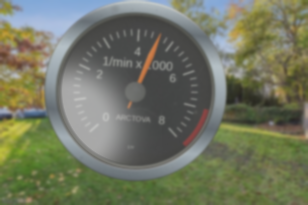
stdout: {"value": 4600, "unit": "rpm"}
